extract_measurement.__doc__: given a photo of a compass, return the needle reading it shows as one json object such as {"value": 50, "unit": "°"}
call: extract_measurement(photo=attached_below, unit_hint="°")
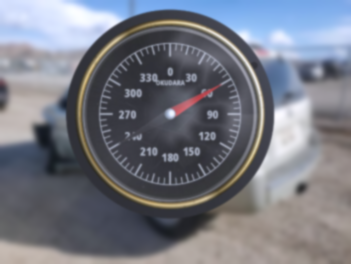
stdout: {"value": 60, "unit": "°"}
